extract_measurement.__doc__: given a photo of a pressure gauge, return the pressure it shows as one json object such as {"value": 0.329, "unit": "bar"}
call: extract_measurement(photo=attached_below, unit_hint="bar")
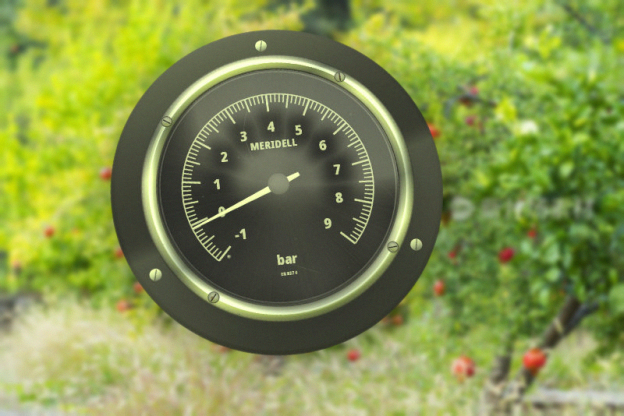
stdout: {"value": -0.1, "unit": "bar"}
